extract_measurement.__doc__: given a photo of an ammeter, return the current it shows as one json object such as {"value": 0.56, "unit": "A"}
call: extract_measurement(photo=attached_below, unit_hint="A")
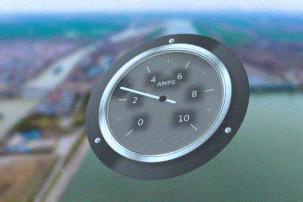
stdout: {"value": 2.5, "unit": "A"}
